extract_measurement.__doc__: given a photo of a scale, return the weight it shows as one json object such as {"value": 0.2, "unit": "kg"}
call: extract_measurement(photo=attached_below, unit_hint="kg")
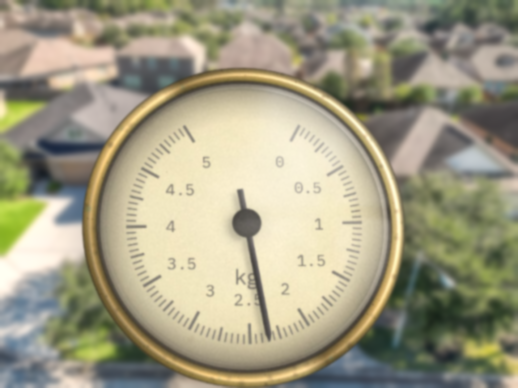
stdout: {"value": 2.35, "unit": "kg"}
